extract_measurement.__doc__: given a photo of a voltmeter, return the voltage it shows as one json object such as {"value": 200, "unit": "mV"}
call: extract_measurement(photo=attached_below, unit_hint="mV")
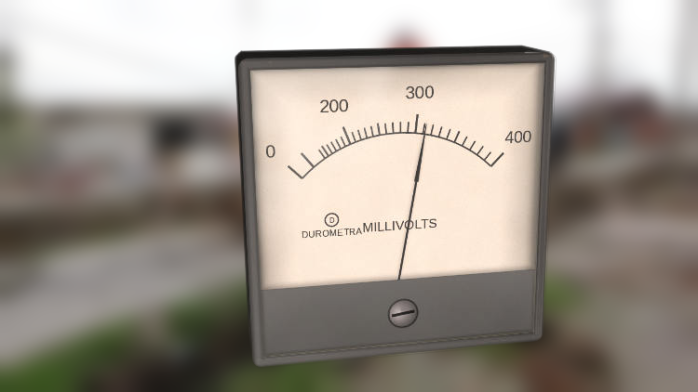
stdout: {"value": 310, "unit": "mV"}
